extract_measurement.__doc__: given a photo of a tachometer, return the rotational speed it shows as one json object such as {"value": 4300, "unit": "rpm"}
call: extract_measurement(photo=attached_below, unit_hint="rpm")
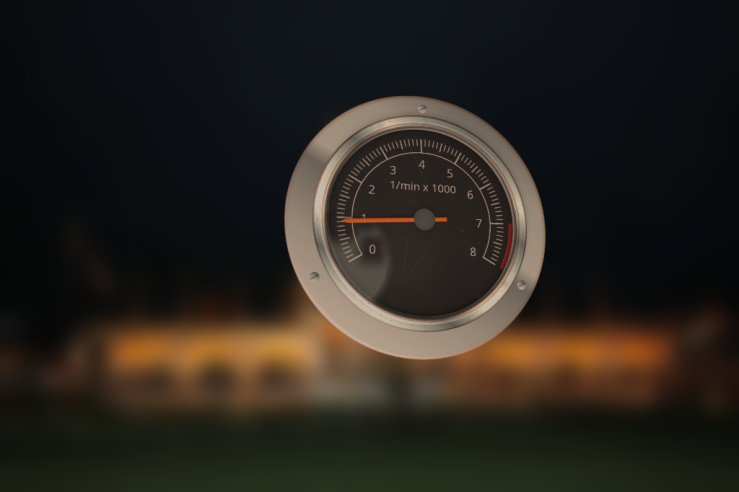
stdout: {"value": 900, "unit": "rpm"}
